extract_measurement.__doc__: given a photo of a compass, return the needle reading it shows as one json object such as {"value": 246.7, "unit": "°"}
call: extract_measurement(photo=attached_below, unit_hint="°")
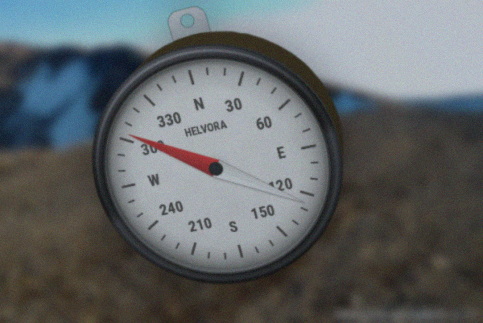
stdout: {"value": 305, "unit": "°"}
